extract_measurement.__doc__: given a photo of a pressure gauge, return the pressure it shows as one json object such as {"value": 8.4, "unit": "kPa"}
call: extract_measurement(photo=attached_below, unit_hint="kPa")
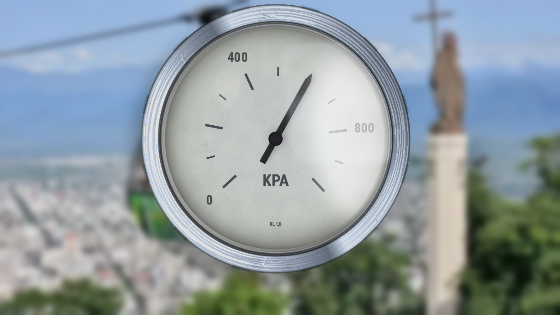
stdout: {"value": 600, "unit": "kPa"}
